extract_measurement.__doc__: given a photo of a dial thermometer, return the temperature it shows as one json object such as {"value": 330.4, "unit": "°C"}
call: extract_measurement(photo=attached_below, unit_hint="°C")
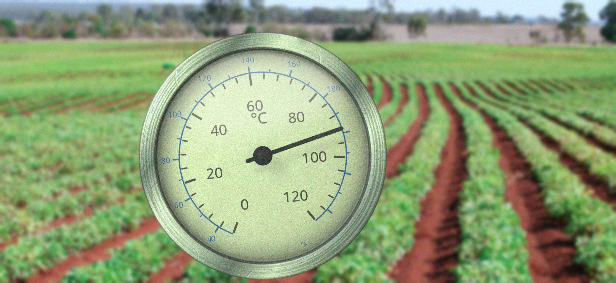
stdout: {"value": 92, "unit": "°C"}
